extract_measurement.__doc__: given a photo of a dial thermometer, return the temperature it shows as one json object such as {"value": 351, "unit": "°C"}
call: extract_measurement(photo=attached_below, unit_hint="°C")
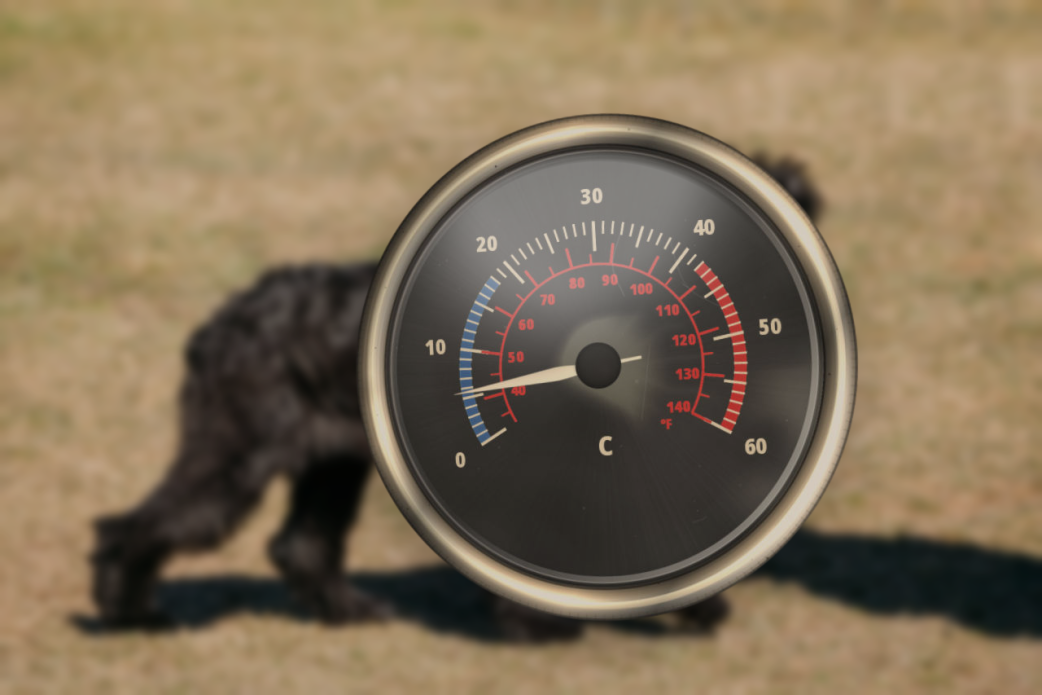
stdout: {"value": 5.5, "unit": "°C"}
